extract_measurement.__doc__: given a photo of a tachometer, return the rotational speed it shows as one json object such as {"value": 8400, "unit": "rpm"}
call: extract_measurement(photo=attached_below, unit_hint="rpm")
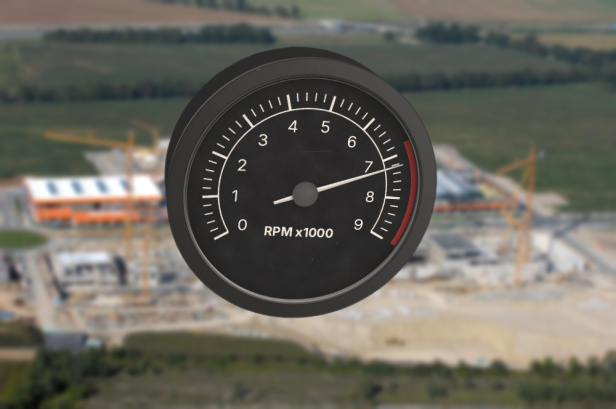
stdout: {"value": 7200, "unit": "rpm"}
